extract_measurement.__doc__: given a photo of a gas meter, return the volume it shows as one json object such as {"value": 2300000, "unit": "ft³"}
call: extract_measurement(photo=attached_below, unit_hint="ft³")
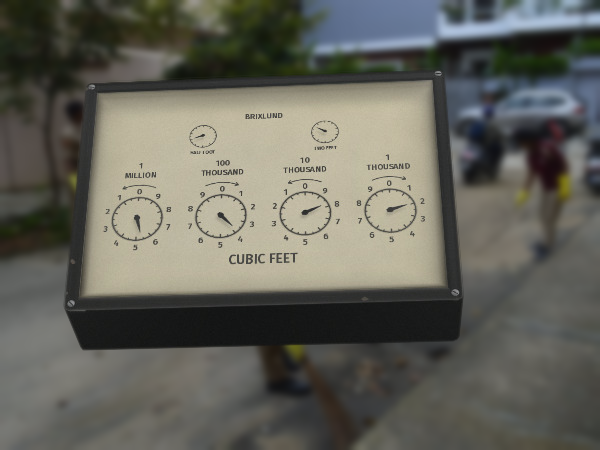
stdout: {"value": 538200, "unit": "ft³"}
